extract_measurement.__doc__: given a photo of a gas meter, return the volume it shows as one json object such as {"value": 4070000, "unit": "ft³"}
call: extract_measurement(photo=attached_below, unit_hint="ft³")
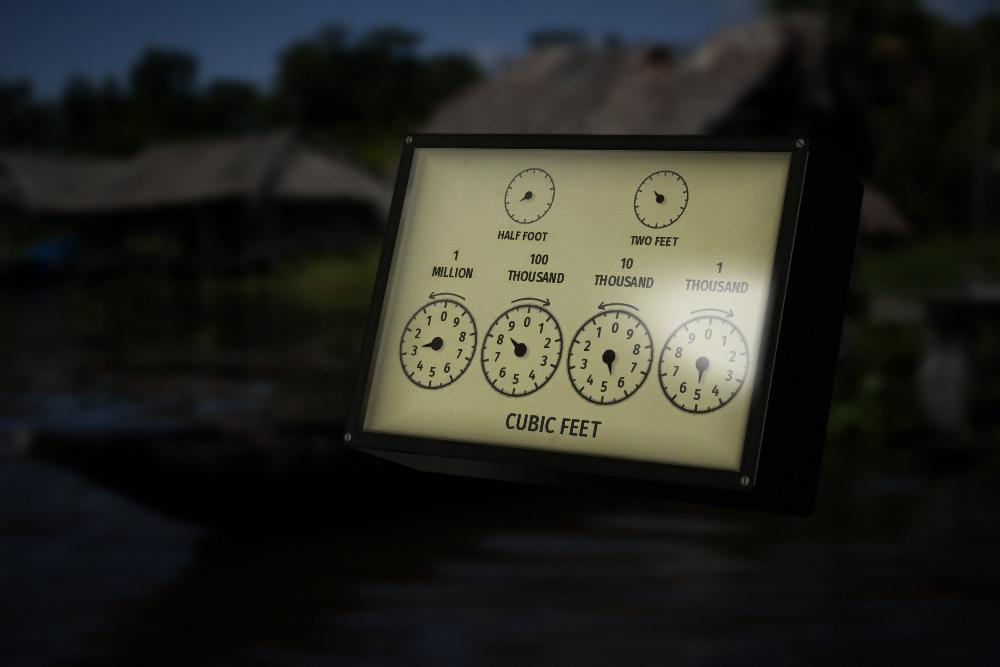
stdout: {"value": 285500, "unit": "ft³"}
